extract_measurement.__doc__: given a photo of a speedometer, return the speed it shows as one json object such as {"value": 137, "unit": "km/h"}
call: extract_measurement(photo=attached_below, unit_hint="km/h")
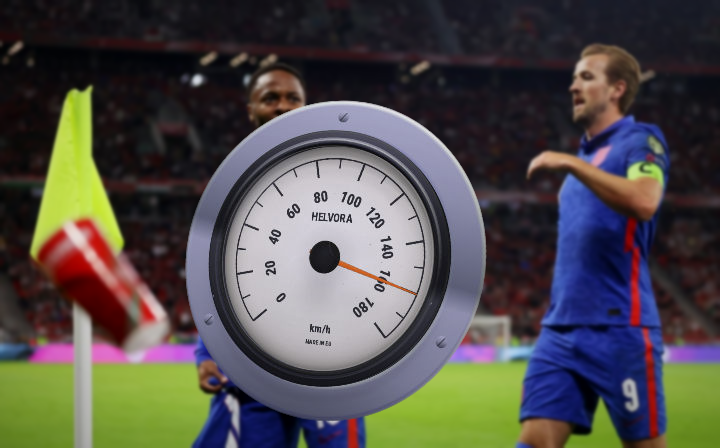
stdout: {"value": 160, "unit": "km/h"}
